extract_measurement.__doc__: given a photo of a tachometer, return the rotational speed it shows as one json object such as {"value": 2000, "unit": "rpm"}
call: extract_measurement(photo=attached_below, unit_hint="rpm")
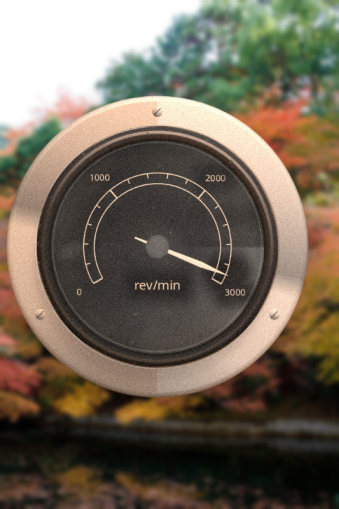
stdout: {"value": 2900, "unit": "rpm"}
